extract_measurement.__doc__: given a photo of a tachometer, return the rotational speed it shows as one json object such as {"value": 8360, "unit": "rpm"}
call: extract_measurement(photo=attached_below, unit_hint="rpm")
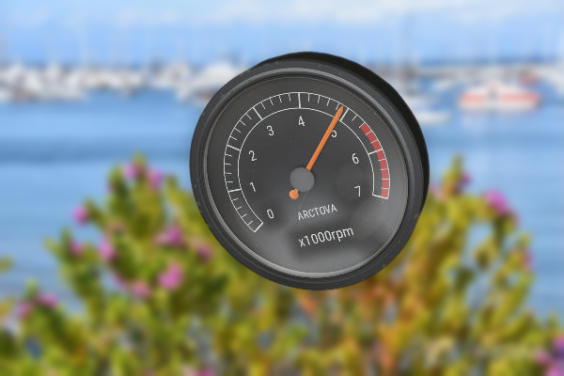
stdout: {"value": 4900, "unit": "rpm"}
